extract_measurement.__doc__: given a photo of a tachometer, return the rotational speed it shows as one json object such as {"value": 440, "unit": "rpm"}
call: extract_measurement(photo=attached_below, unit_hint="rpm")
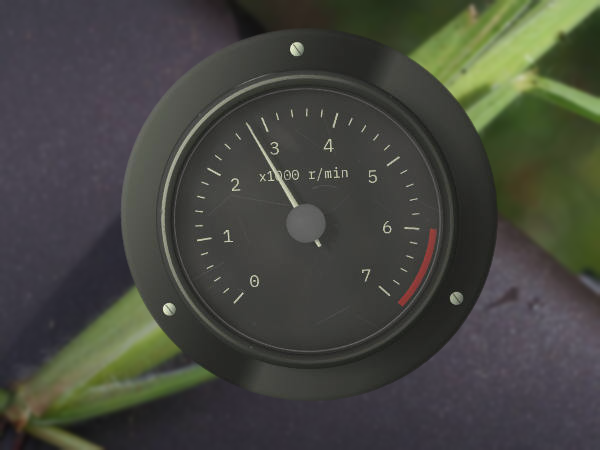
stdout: {"value": 2800, "unit": "rpm"}
